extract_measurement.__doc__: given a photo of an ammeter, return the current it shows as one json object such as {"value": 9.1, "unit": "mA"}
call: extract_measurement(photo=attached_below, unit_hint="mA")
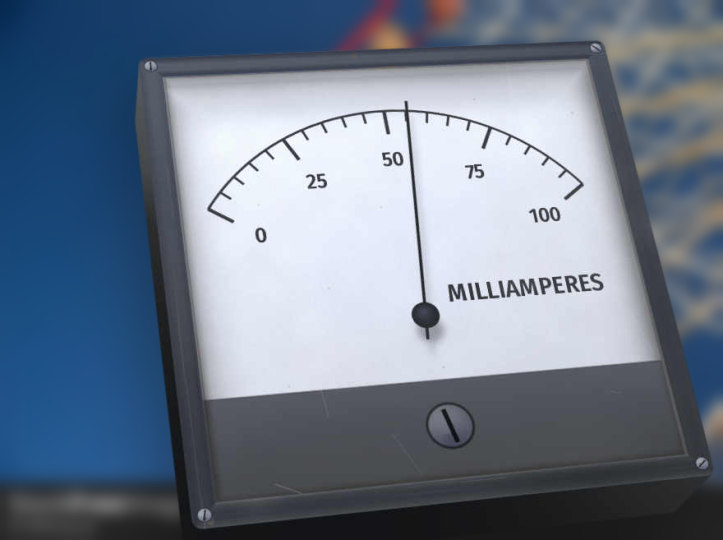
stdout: {"value": 55, "unit": "mA"}
